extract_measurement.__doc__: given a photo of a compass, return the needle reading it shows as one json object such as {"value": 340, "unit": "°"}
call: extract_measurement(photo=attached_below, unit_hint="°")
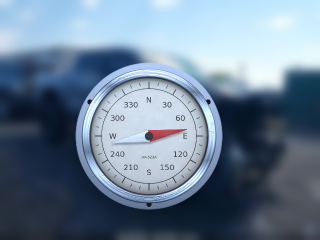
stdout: {"value": 80, "unit": "°"}
